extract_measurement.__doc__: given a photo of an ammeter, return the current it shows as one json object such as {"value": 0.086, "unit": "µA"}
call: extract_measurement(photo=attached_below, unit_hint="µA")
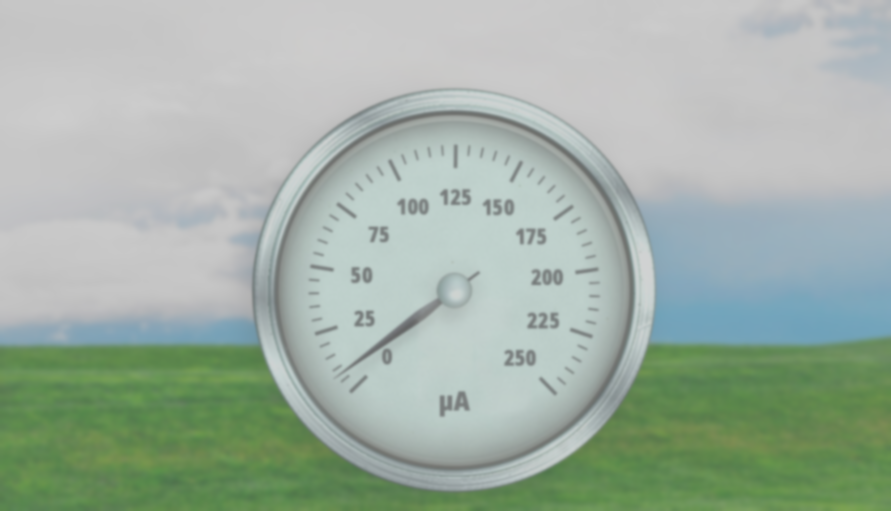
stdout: {"value": 7.5, "unit": "µA"}
